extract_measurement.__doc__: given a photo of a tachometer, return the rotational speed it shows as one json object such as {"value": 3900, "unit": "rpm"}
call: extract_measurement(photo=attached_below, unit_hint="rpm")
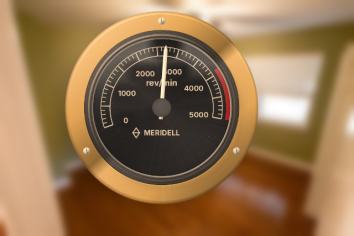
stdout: {"value": 2700, "unit": "rpm"}
